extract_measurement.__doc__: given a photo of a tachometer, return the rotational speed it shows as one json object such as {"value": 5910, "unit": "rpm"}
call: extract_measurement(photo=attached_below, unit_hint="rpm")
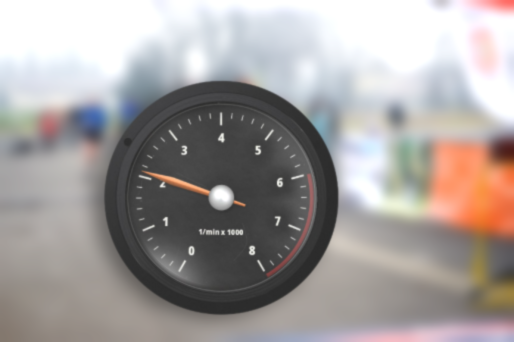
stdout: {"value": 2100, "unit": "rpm"}
